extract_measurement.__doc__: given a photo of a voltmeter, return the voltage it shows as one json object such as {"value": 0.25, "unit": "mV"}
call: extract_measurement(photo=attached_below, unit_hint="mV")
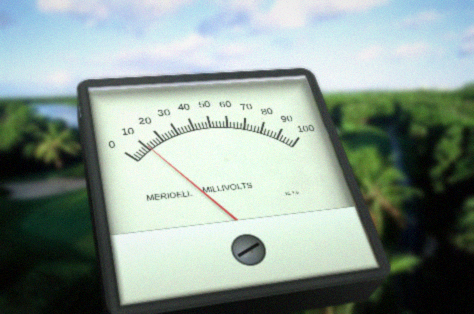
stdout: {"value": 10, "unit": "mV"}
